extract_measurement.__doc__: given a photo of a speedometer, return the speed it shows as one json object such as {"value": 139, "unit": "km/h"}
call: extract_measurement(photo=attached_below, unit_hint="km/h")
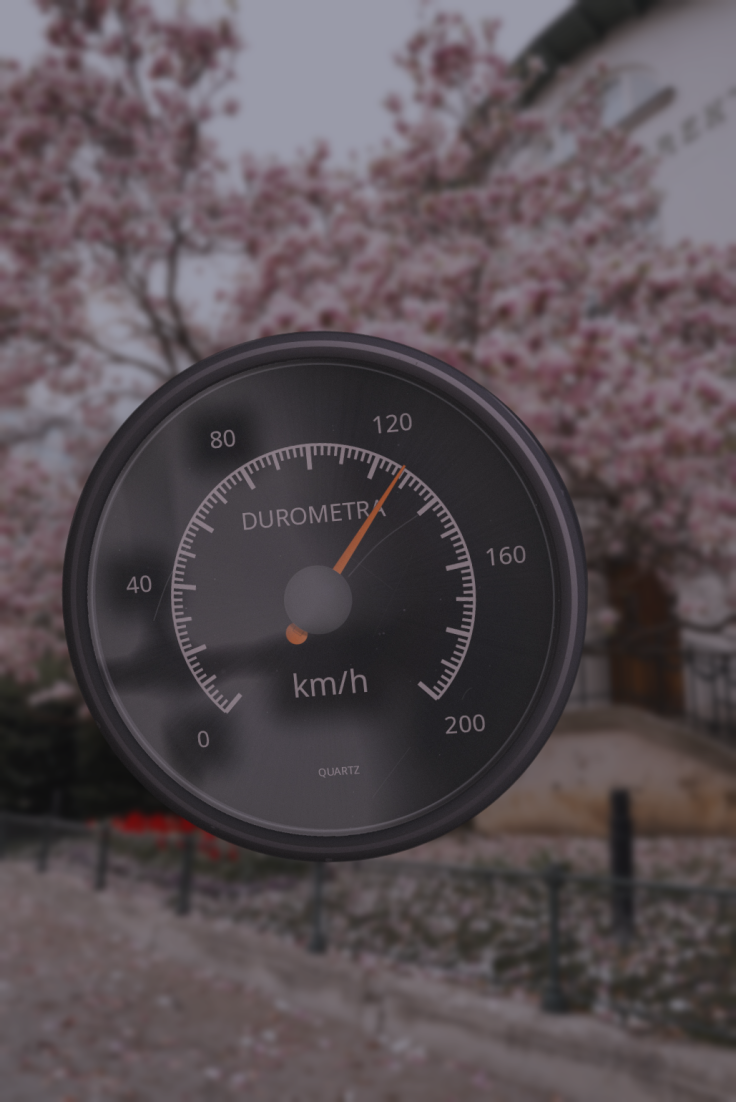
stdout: {"value": 128, "unit": "km/h"}
